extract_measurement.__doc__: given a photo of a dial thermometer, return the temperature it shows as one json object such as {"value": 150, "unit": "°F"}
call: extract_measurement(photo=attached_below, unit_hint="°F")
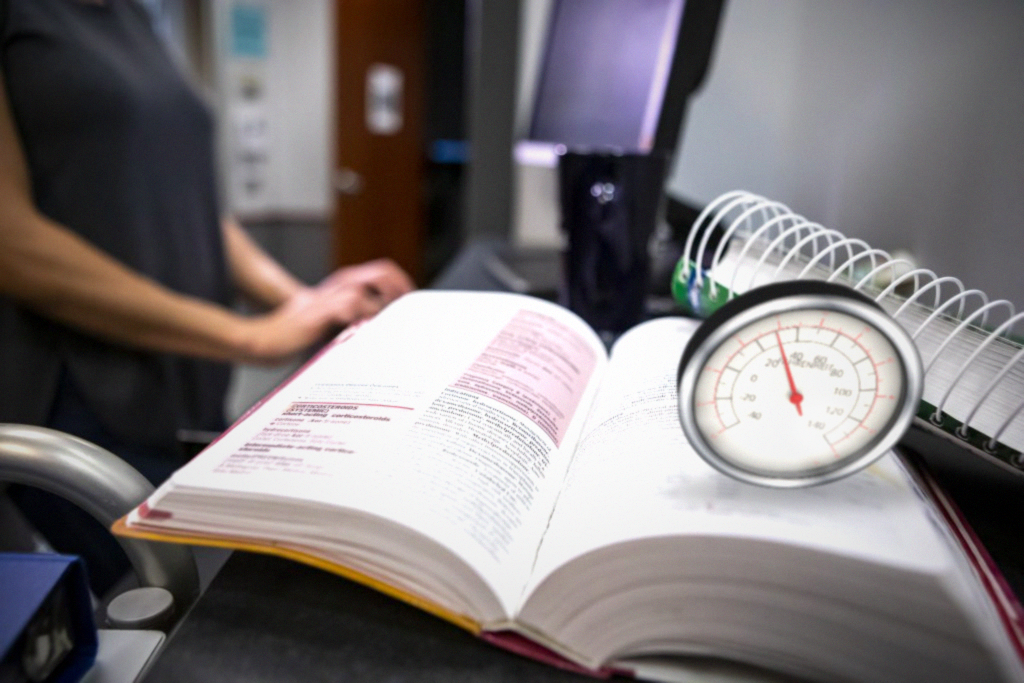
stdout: {"value": 30, "unit": "°F"}
